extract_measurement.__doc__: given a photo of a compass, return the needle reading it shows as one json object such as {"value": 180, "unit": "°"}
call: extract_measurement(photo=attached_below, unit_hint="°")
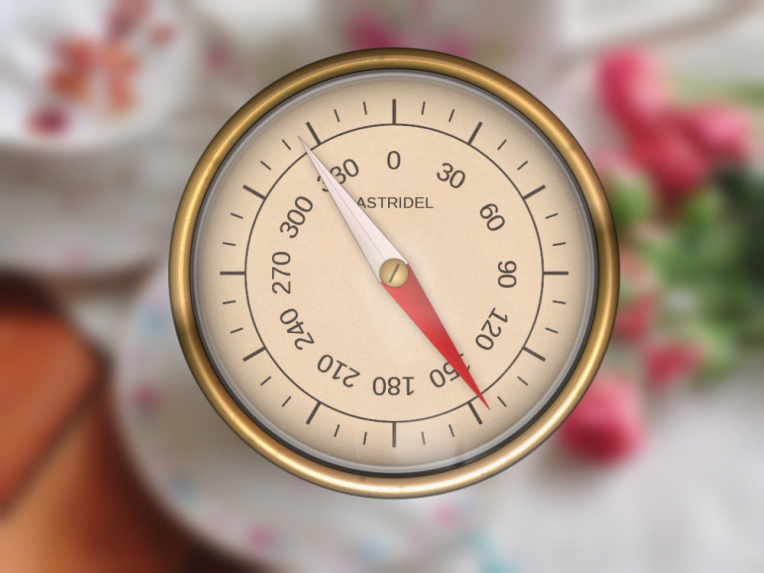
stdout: {"value": 145, "unit": "°"}
